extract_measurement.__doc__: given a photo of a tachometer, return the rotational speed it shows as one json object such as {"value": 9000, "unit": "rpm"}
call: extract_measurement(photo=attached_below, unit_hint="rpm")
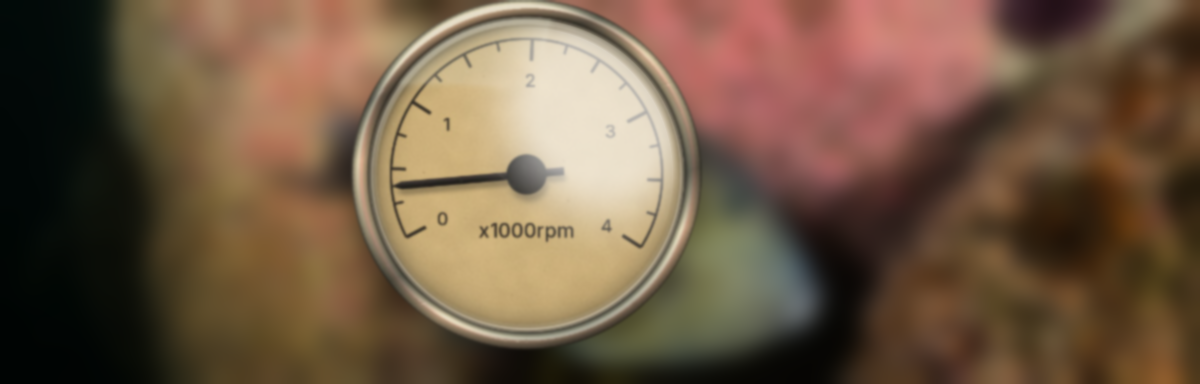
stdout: {"value": 375, "unit": "rpm"}
